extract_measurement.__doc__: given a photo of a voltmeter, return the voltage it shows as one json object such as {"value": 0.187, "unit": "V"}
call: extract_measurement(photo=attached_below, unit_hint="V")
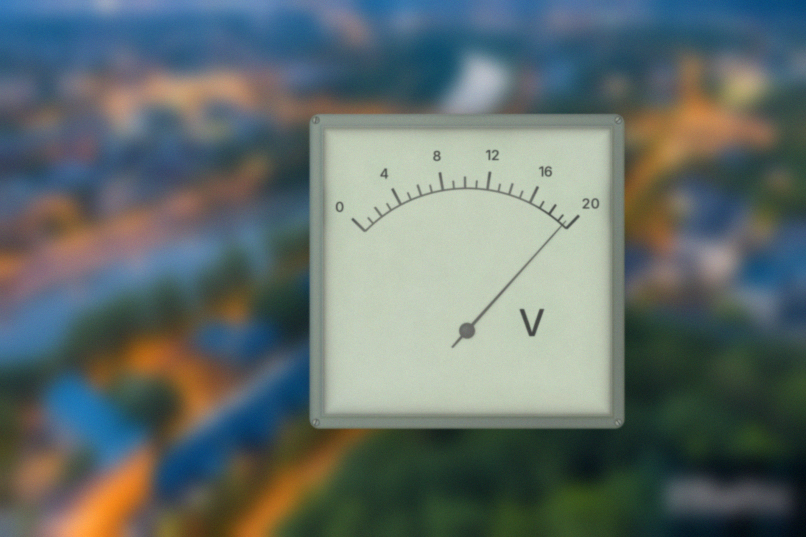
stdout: {"value": 19.5, "unit": "V"}
